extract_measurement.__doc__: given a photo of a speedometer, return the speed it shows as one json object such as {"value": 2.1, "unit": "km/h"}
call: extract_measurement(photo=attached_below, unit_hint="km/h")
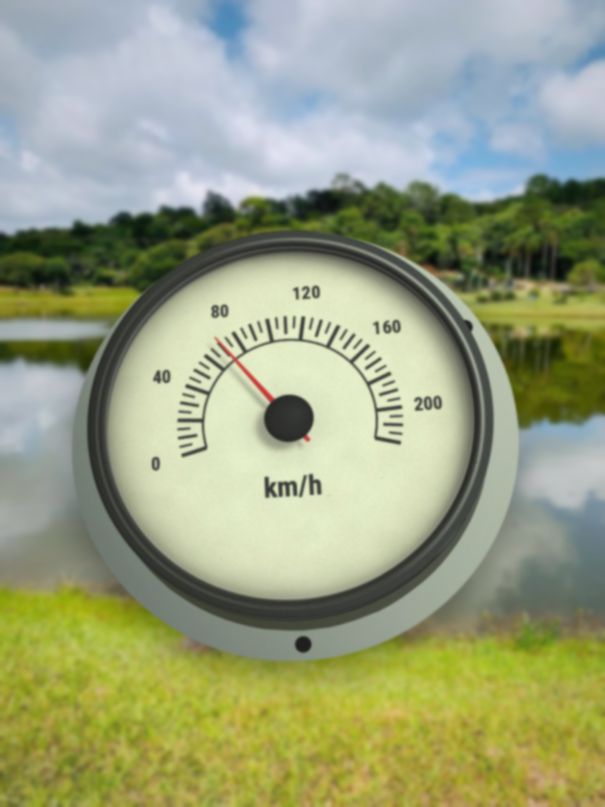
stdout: {"value": 70, "unit": "km/h"}
